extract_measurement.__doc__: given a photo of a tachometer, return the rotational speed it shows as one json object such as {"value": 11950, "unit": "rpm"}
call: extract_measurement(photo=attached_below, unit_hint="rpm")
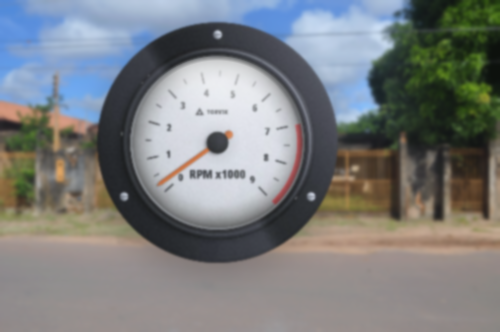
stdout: {"value": 250, "unit": "rpm"}
